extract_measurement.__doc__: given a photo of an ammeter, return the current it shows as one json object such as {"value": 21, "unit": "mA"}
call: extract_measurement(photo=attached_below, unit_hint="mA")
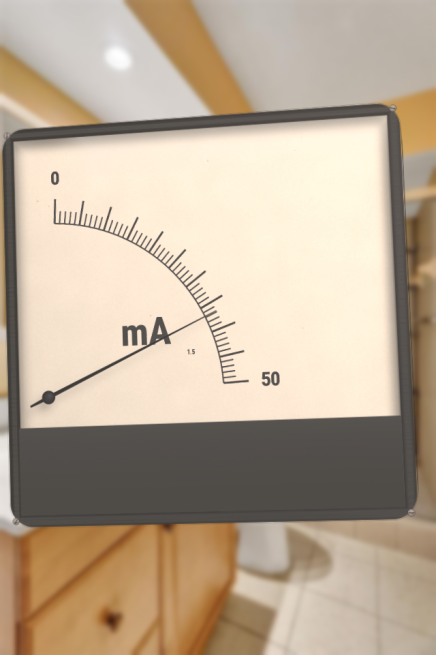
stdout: {"value": 37, "unit": "mA"}
